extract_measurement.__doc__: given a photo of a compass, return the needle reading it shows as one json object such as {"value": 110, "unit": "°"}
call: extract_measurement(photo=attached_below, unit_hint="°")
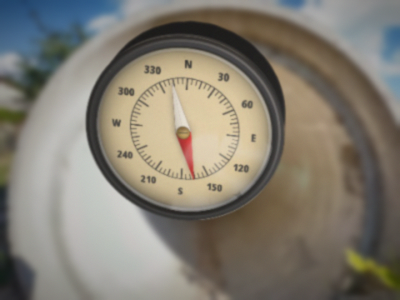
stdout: {"value": 165, "unit": "°"}
